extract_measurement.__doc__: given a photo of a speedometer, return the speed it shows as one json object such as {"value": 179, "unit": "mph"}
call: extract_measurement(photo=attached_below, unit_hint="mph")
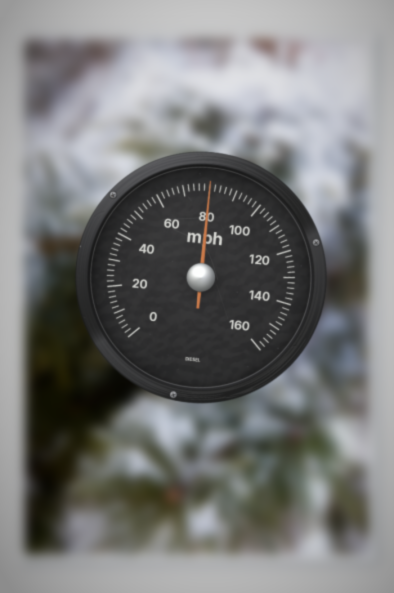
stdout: {"value": 80, "unit": "mph"}
